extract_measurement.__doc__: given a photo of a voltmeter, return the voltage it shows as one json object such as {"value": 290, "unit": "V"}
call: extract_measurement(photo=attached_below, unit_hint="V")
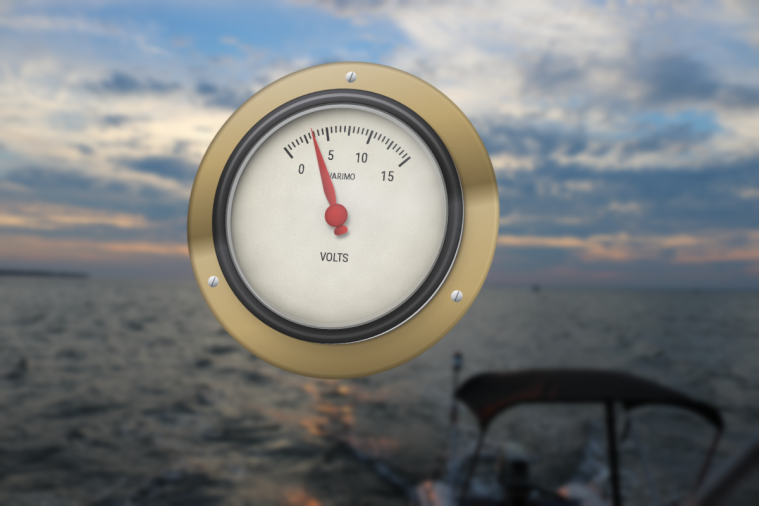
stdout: {"value": 3.5, "unit": "V"}
